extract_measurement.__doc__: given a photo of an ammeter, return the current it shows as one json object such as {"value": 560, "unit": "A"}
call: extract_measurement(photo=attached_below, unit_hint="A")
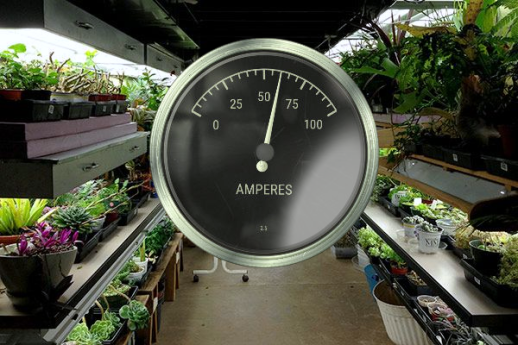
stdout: {"value": 60, "unit": "A"}
